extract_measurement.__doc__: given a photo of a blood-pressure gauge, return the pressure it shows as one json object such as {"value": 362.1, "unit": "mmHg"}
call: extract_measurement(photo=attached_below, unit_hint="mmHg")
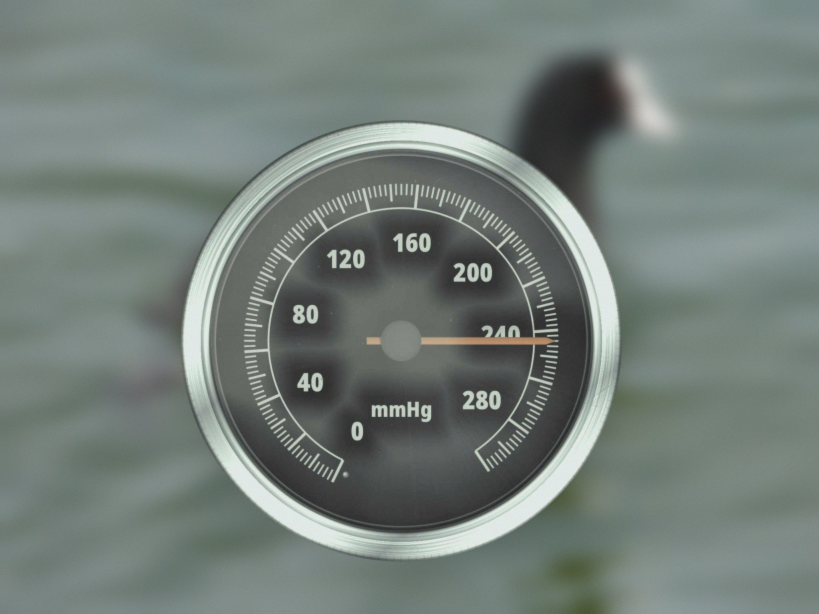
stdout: {"value": 244, "unit": "mmHg"}
